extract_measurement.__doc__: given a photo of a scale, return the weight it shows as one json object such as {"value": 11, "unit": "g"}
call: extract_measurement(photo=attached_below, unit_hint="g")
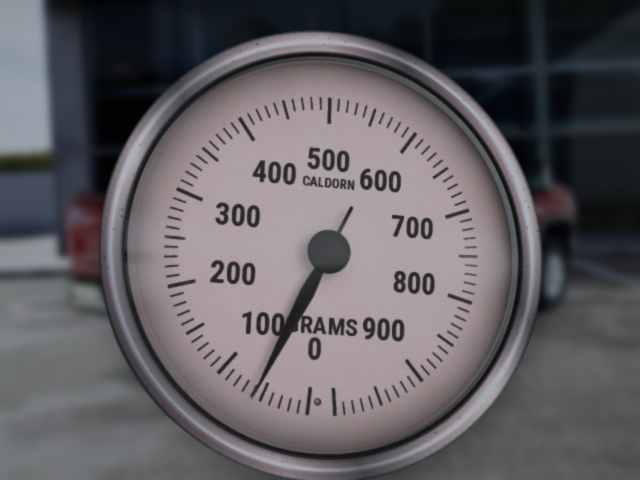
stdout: {"value": 60, "unit": "g"}
